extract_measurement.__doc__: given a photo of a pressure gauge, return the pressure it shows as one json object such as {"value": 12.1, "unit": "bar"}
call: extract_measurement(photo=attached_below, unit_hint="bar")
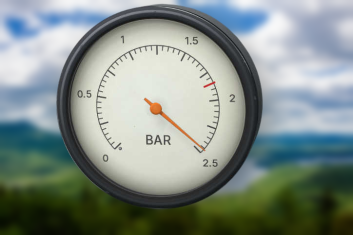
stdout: {"value": 2.45, "unit": "bar"}
